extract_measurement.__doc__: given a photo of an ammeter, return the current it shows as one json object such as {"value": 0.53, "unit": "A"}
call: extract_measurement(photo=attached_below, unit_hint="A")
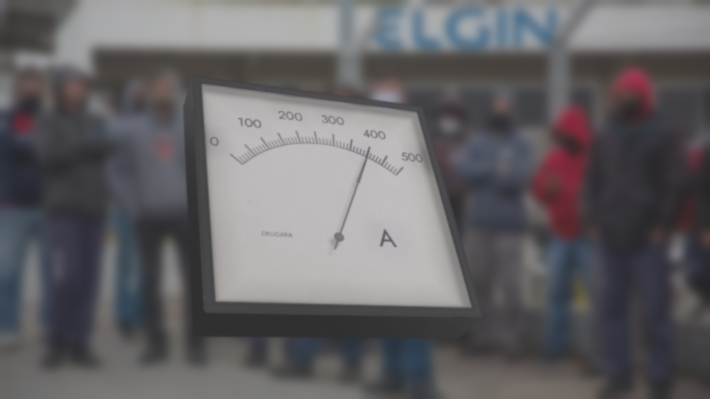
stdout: {"value": 400, "unit": "A"}
